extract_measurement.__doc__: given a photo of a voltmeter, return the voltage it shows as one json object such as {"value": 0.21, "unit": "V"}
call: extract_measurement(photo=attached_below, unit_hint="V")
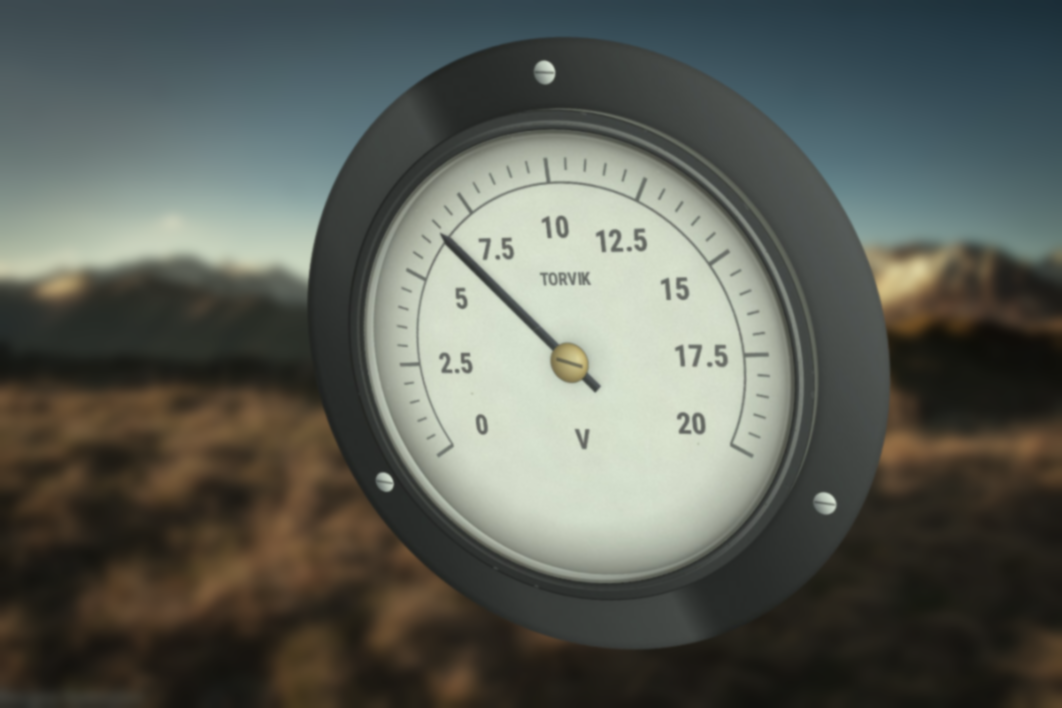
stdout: {"value": 6.5, "unit": "V"}
